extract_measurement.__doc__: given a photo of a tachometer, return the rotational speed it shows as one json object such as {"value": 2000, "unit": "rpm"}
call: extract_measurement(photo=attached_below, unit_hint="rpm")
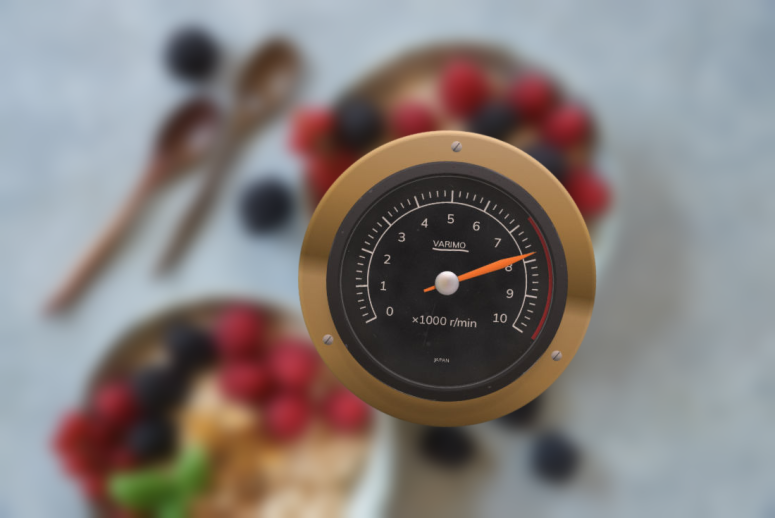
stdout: {"value": 7800, "unit": "rpm"}
